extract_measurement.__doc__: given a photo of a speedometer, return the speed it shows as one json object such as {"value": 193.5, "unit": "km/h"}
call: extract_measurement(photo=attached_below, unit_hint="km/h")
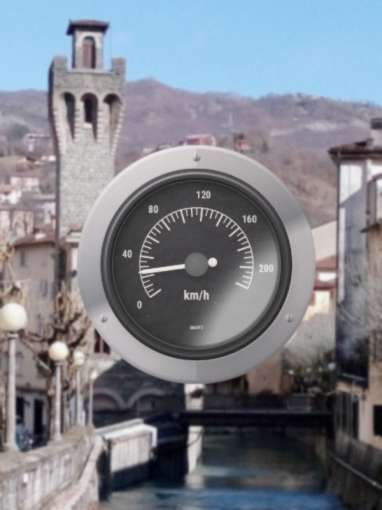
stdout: {"value": 25, "unit": "km/h"}
